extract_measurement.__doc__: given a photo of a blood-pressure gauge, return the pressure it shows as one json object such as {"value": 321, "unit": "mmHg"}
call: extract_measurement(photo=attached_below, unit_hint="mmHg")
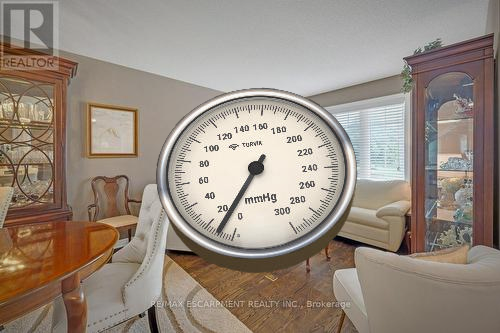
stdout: {"value": 10, "unit": "mmHg"}
